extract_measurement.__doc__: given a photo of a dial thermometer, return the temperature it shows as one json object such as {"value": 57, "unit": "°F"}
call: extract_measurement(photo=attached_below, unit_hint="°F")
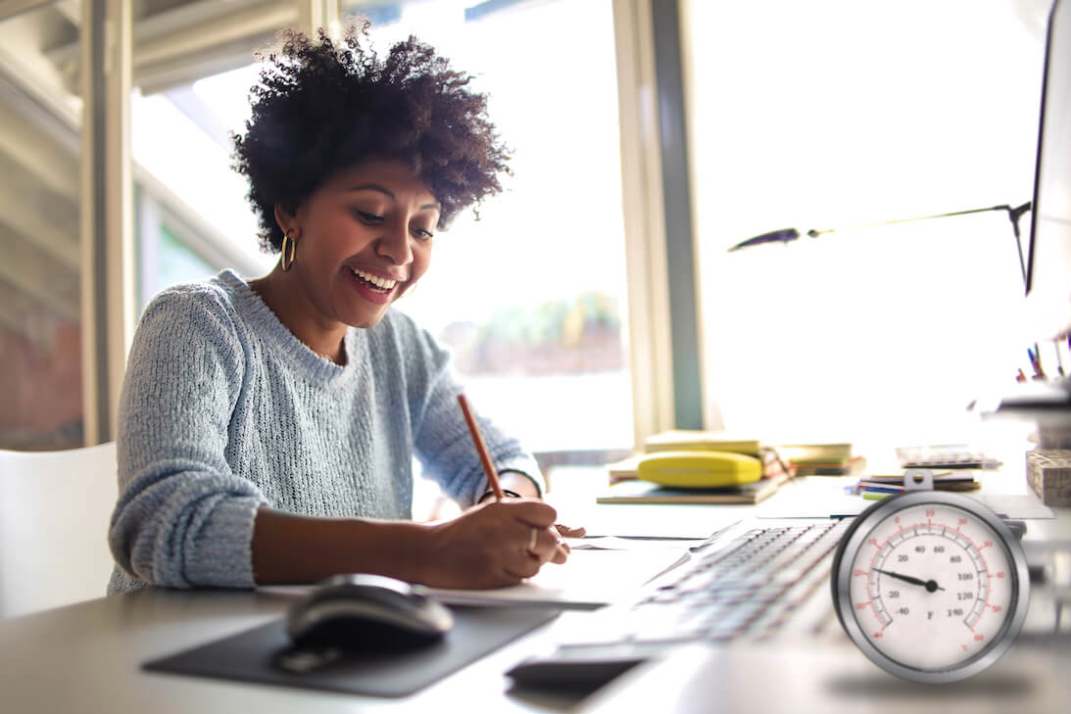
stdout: {"value": 0, "unit": "°F"}
